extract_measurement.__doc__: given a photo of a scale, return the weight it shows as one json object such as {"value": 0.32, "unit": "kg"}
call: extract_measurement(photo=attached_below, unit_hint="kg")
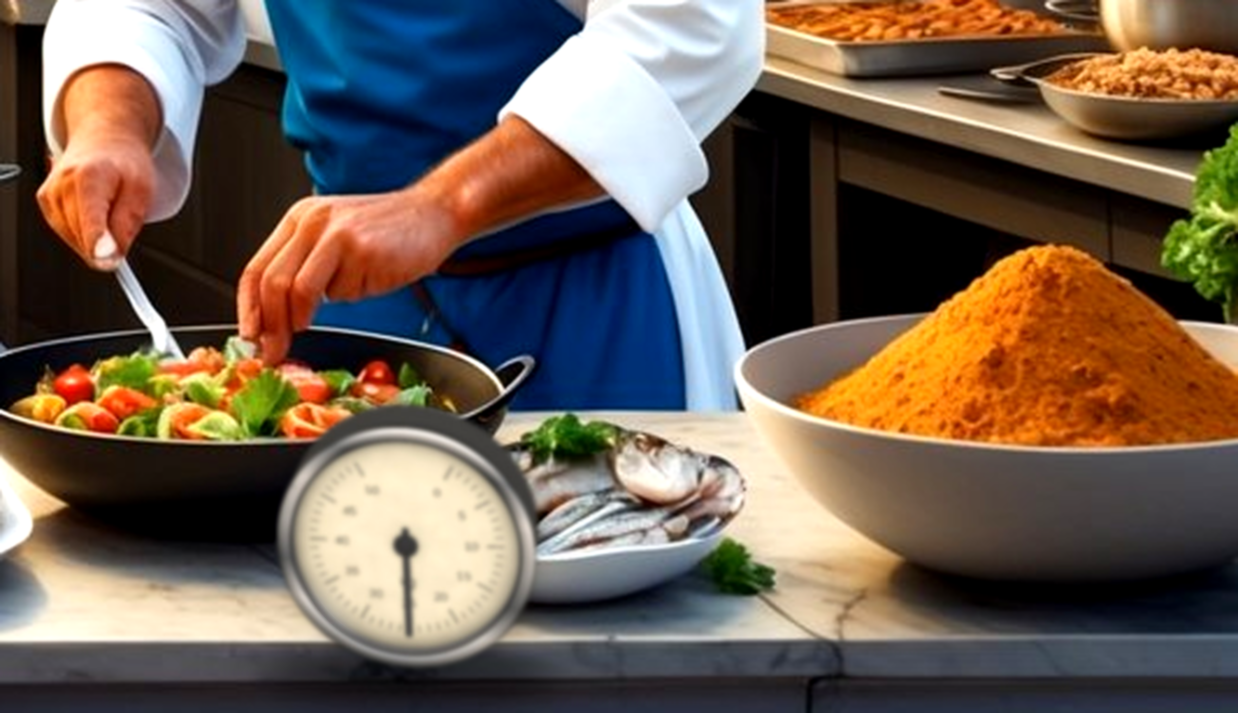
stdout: {"value": 25, "unit": "kg"}
